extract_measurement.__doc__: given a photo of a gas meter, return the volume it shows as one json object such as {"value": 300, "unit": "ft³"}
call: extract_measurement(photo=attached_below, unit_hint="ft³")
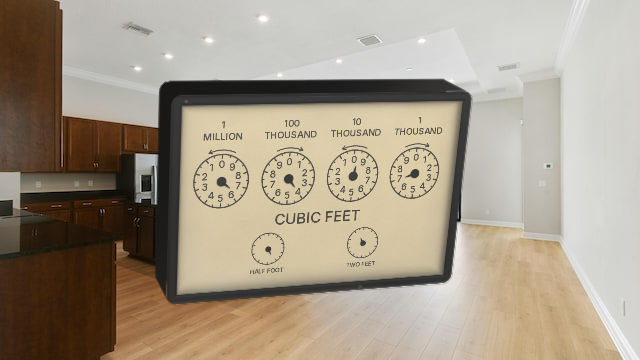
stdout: {"value": 639700, "unit": "ft³"}
